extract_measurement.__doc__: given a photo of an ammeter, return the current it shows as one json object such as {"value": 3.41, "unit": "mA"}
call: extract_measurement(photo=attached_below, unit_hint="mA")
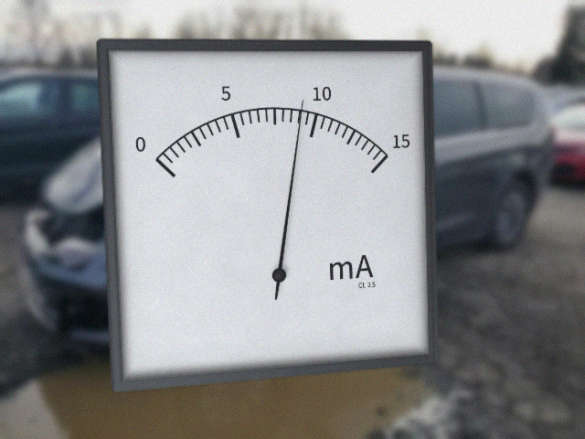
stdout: {"value": 9, "unit": "mA"}
